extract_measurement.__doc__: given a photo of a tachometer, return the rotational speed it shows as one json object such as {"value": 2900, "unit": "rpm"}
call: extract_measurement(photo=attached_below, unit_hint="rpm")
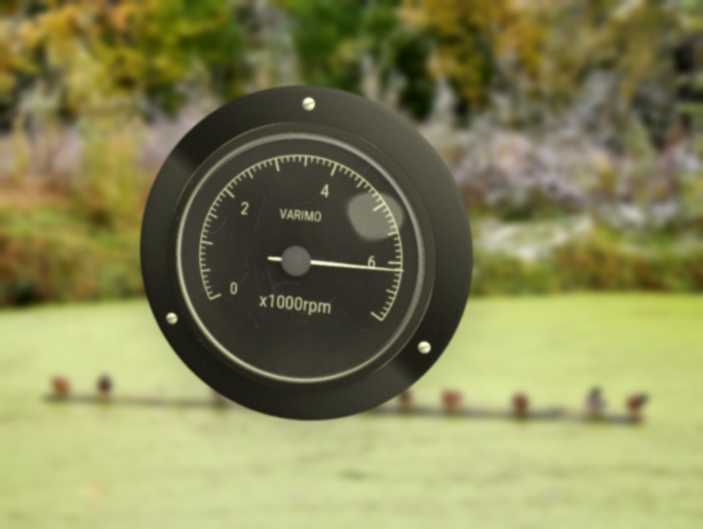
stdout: {"value": 6100, "unit": "rpm"}
